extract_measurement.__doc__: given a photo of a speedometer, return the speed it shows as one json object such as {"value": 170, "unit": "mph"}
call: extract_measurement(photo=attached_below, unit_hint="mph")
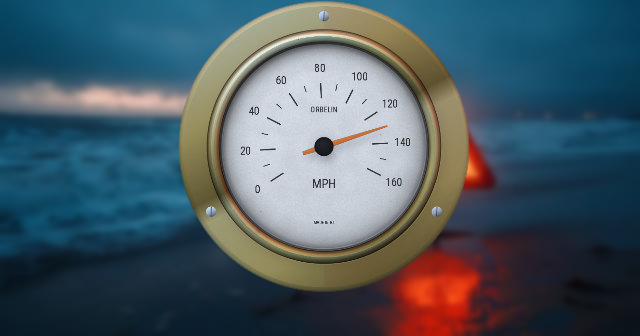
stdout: {"value": 130, "unit": "mph"}
